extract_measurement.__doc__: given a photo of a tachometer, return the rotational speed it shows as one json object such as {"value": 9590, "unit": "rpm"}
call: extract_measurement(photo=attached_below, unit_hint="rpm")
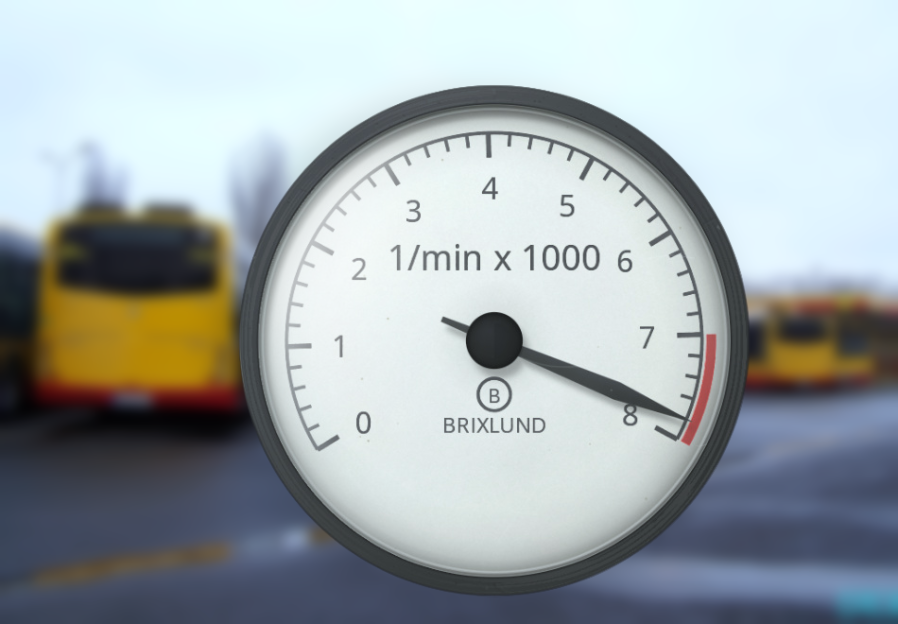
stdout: {"value": 7800, "unit": "rpm"}
